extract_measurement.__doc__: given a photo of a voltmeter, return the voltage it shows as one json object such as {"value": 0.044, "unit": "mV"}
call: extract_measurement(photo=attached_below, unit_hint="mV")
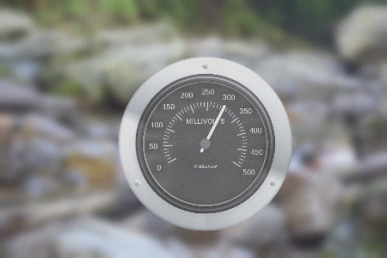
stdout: {"value": 300, "unit": "mV"}
